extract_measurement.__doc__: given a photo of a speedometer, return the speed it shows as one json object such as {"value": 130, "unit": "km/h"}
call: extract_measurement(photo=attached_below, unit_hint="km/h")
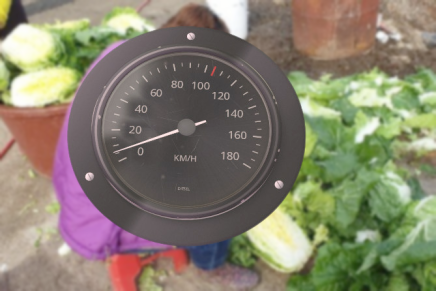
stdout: {"value": 5, "unit": "km/h"}
